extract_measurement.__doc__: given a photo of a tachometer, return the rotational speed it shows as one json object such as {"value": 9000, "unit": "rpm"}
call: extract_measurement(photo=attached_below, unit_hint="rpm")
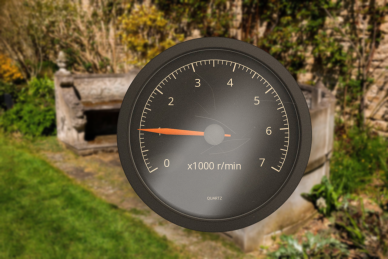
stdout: {"value": 1000, "unit": "rpm"}
